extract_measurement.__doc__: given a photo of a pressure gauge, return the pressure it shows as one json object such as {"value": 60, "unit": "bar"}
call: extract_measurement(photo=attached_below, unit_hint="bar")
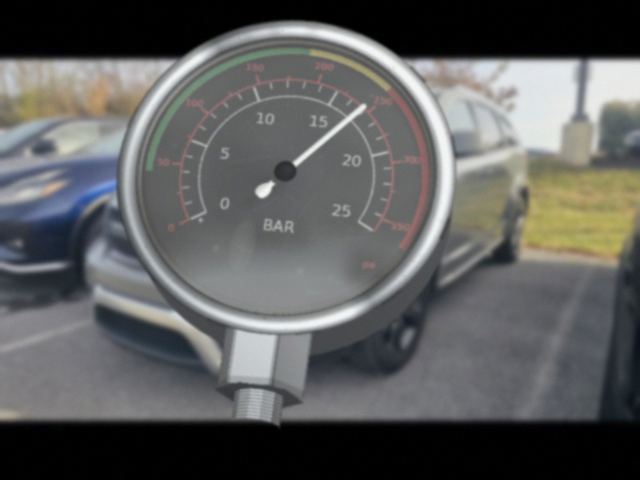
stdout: {"value": 17, "unit": "bar"}
